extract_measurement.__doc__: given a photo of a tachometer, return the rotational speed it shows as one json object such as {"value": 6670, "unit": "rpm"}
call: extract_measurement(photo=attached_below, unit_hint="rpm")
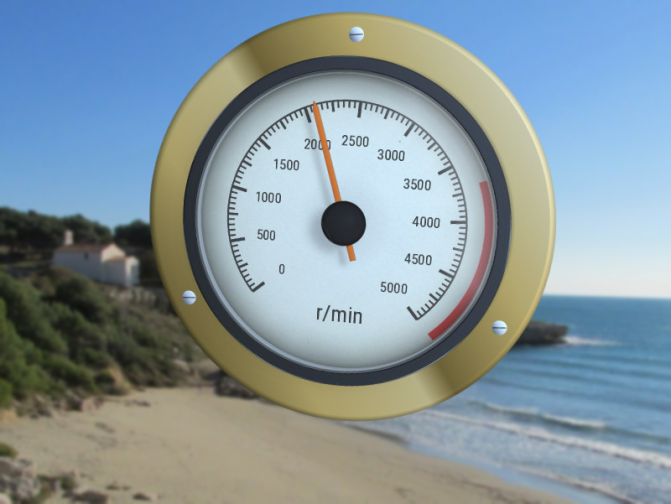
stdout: {"value": 2100, "unit": "rpm"}
